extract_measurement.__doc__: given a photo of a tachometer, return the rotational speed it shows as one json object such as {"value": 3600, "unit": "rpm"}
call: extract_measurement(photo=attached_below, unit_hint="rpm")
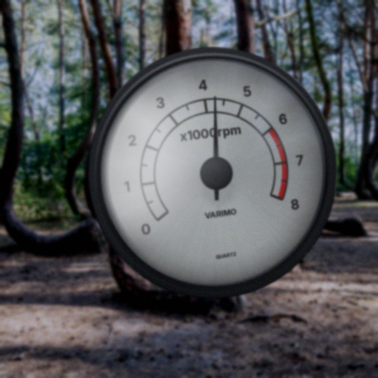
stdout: {"value": 4250, "unit": "rpm"}
